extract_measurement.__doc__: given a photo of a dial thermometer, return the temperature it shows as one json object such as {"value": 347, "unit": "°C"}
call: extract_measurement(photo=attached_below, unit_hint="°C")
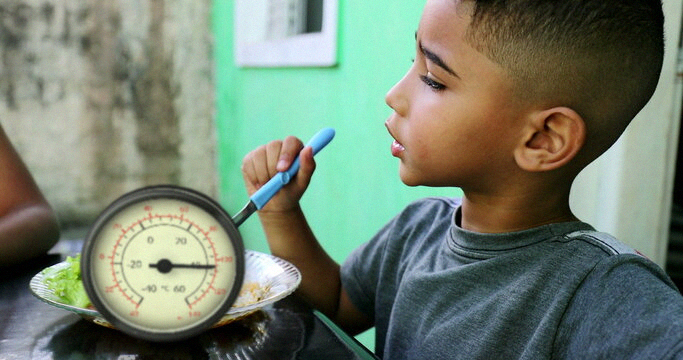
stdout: {"value": 40, "unit": "°C"}
